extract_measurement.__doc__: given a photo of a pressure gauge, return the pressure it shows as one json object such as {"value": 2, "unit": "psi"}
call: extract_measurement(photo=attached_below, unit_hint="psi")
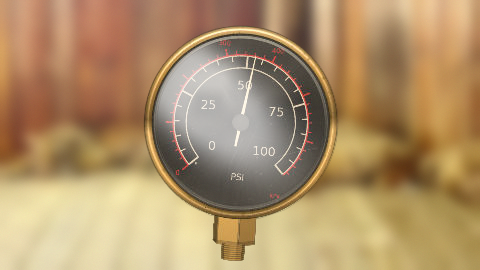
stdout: {"value": 52.5, "unit": "psi"}
